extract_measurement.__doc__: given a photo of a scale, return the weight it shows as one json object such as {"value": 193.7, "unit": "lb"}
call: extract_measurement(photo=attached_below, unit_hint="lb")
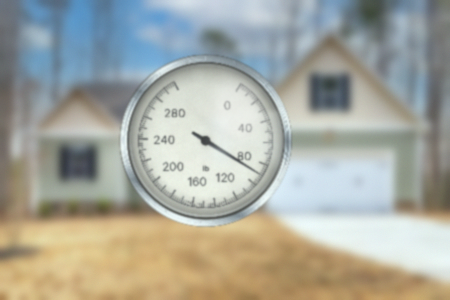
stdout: {"value": 90, "unit": "lb"}
